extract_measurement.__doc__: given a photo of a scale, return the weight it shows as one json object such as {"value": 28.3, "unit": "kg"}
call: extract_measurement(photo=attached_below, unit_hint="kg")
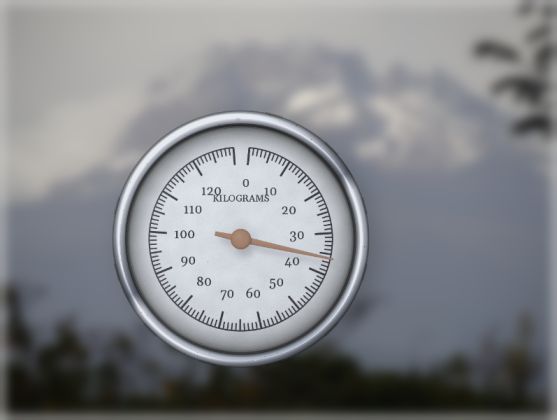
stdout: {"value": 36, "unit": "kg"}
